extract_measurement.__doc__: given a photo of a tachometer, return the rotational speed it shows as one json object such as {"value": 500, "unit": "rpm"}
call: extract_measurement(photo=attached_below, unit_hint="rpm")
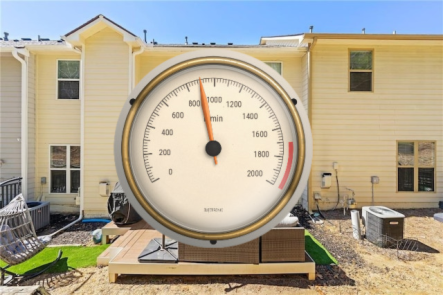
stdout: {"value": 900, "unit": "rpm"}
